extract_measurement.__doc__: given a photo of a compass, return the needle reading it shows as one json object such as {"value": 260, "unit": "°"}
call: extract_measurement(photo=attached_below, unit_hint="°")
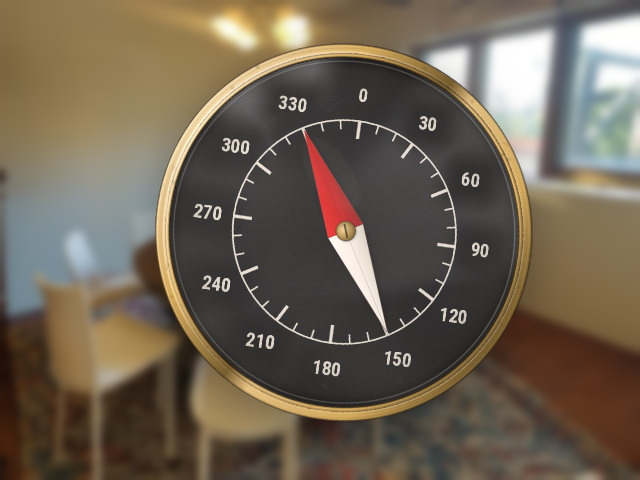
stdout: {"value": 330, "unit": "°"}
